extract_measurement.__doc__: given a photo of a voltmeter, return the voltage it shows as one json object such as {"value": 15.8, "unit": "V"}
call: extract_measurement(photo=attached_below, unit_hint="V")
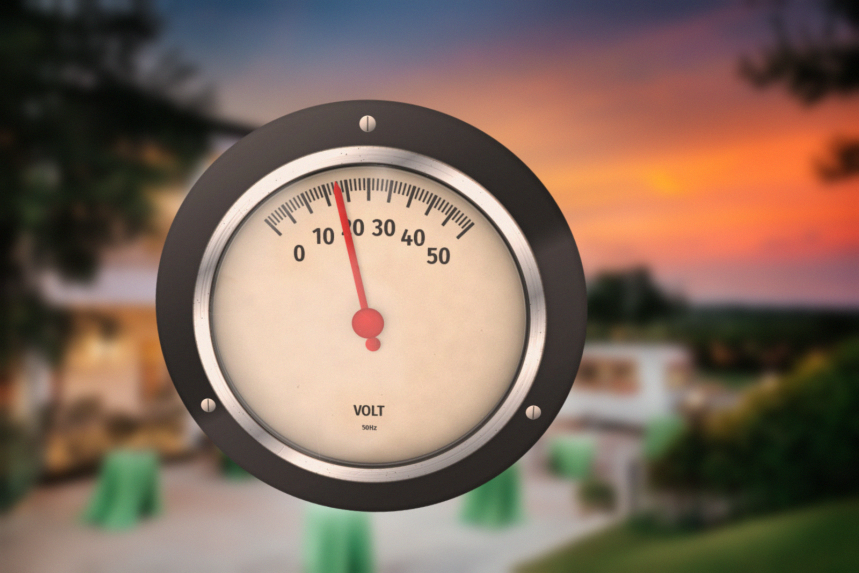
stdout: {"value": 18, "unit": "V"}
